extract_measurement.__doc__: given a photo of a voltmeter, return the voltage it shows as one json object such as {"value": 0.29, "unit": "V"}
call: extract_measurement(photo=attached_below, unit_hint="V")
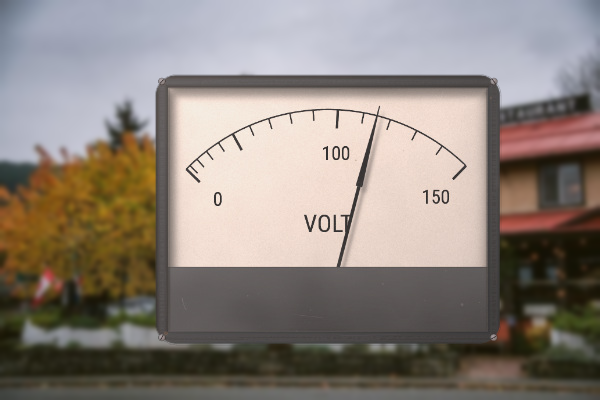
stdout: {"value": 115, "unit": "V"}
